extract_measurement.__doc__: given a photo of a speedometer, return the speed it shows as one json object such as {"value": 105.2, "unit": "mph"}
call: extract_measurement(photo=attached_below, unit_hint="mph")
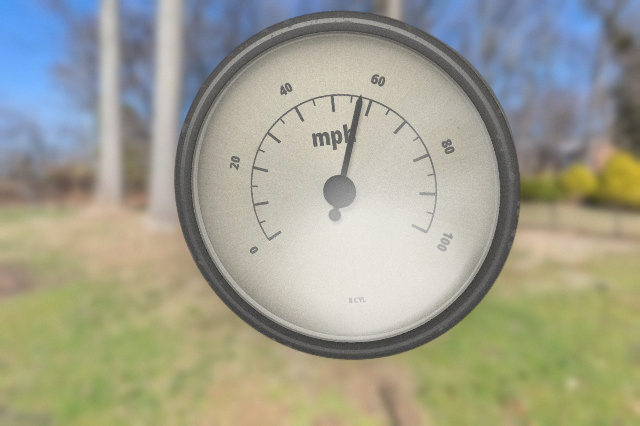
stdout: {"value": 57.5, "unit": "mph"}
